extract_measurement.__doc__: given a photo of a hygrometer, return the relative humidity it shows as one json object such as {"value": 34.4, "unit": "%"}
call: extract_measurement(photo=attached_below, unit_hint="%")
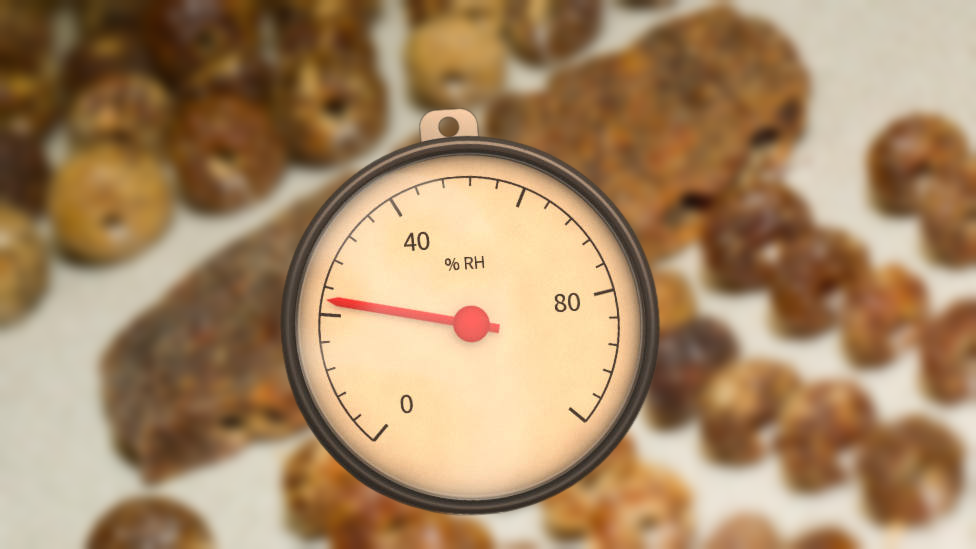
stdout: {"value": 22, "unit": "%"}
